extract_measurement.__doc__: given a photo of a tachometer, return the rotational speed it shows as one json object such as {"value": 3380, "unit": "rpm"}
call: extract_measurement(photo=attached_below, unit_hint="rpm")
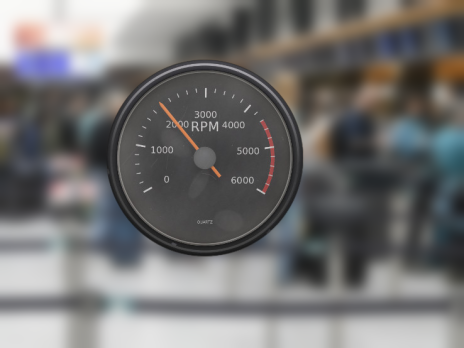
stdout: {"value": 2000, "unit": "rpm"}
